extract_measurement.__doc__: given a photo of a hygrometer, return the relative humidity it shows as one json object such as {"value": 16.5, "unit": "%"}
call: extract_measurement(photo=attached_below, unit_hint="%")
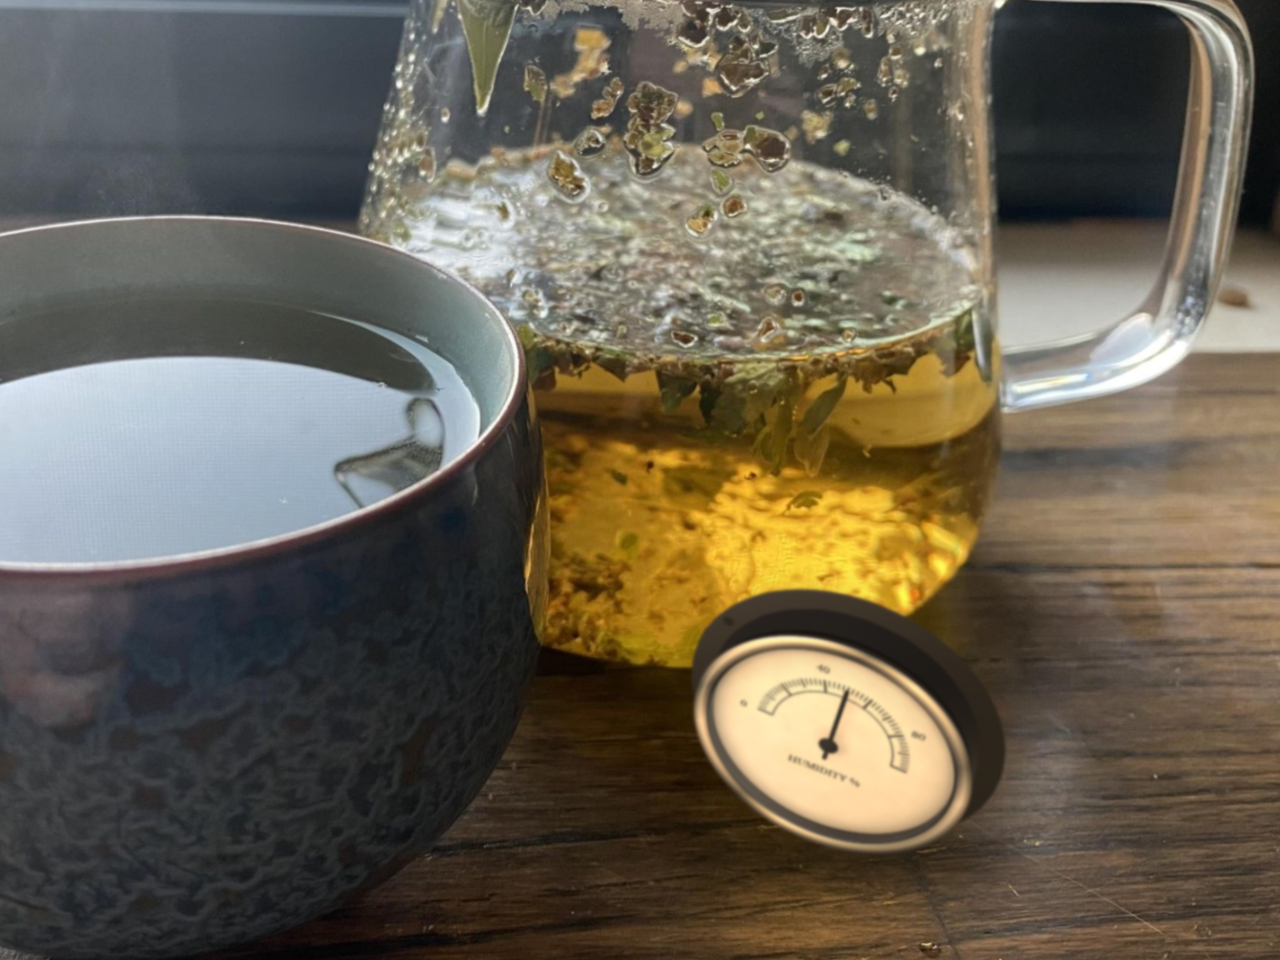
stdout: {"value": 50, "unit": "%"}
